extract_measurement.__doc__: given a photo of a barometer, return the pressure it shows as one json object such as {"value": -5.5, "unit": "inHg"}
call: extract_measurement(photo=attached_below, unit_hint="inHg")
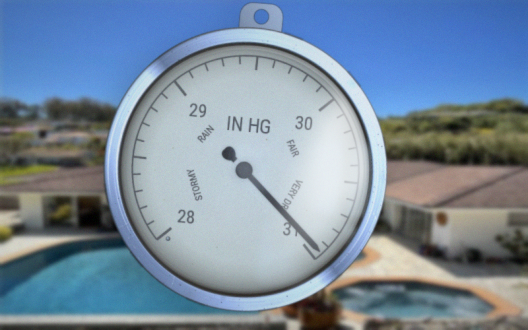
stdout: {"value": 30.95, "unit": "inHg"}
